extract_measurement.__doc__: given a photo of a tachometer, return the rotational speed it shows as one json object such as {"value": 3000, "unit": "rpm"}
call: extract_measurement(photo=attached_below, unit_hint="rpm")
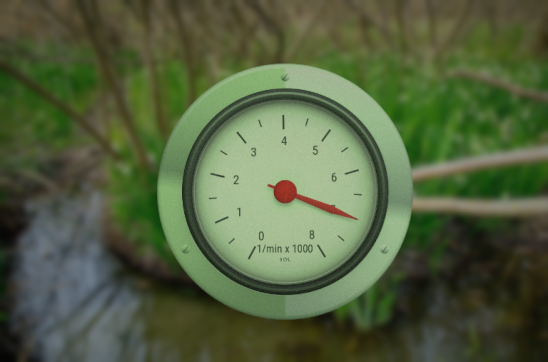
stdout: {"value": 7000, "unit": "rpm"}
